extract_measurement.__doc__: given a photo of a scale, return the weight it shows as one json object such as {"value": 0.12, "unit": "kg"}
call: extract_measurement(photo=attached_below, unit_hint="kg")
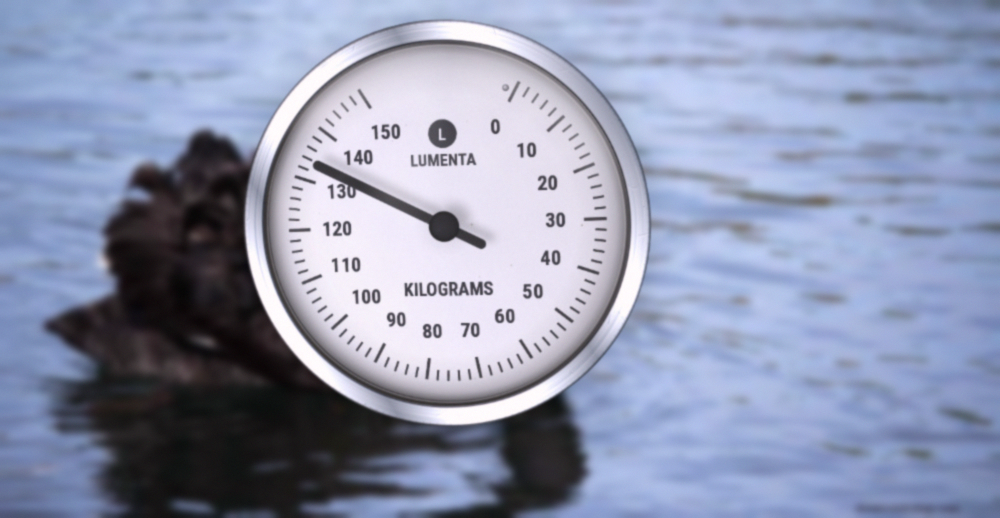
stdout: {"value": 134, "unit": "kg"}
